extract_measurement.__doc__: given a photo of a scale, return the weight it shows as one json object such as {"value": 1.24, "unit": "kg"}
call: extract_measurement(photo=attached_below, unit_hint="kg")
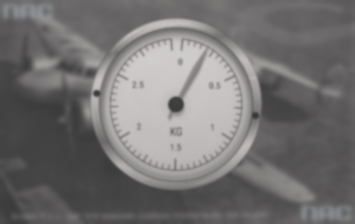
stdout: {"value": 0.2, "unit": "kg"}
